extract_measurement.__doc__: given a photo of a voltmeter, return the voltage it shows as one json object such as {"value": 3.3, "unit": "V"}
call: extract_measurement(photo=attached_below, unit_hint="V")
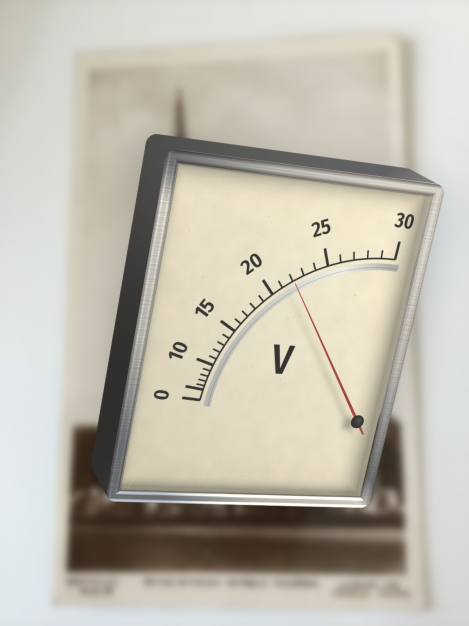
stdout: {"value": 22, "unit": "V"}
